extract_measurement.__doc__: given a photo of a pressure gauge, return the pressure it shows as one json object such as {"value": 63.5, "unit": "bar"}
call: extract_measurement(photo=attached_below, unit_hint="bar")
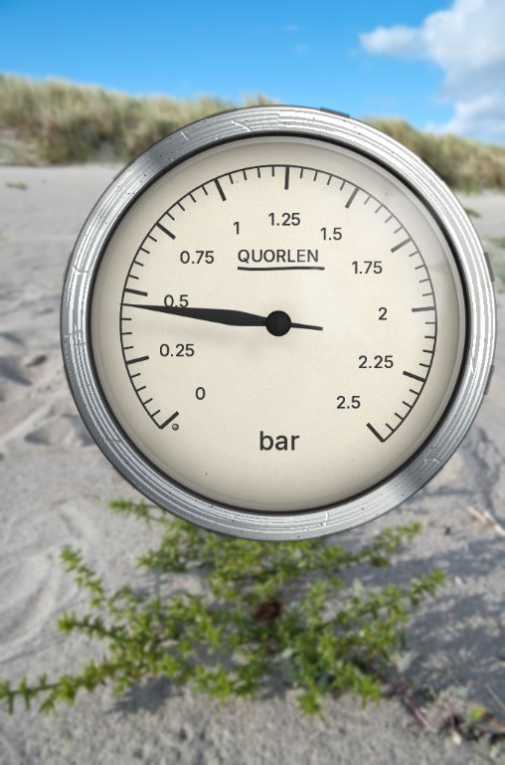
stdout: {"value": 0.45, "unit": "bar"}
